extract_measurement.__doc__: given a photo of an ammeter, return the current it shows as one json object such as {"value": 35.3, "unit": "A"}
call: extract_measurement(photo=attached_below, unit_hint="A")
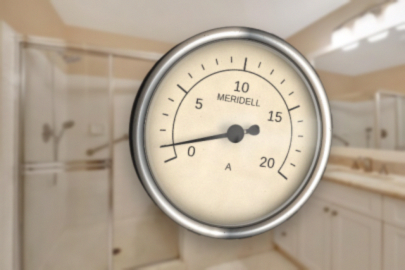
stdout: {"value": 1, "unit": "A"}
